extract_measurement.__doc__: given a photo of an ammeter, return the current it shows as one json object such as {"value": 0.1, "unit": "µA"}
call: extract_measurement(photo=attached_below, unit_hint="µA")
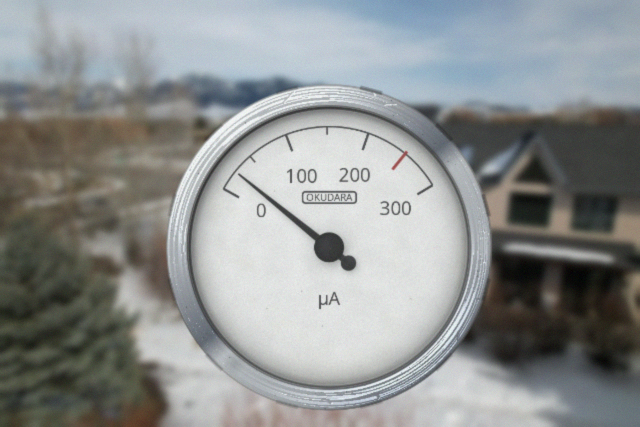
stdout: {"value": 25, "unit": "µA"}
